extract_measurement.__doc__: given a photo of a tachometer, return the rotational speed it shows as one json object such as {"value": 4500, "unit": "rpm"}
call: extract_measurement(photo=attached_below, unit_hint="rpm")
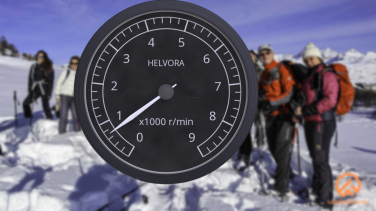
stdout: {"value": 700, "unit": "rpm"}
